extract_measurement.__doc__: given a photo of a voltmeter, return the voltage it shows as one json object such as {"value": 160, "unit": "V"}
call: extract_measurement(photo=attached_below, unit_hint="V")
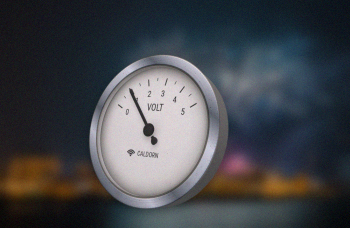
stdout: {"value": 1, "unit": "V"}
